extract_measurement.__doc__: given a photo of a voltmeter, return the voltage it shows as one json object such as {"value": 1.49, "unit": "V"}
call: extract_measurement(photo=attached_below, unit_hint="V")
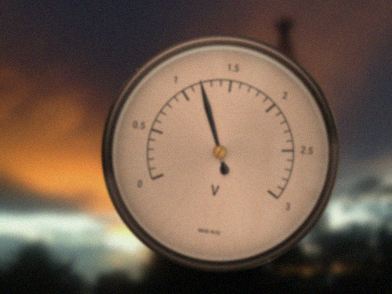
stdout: {"value": 1.2, "unit": "V"}
